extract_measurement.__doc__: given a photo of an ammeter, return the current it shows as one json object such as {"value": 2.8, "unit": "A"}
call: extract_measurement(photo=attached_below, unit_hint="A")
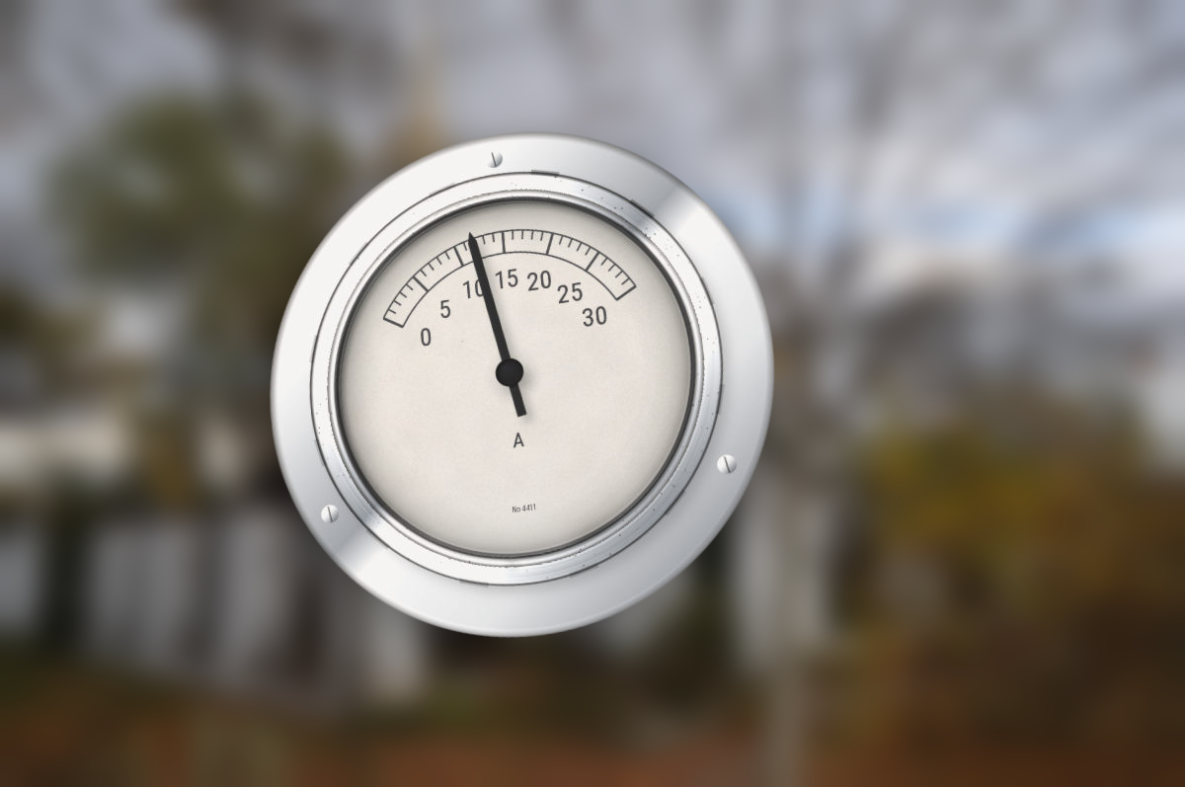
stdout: {"value": 12, "unit": "A"}
